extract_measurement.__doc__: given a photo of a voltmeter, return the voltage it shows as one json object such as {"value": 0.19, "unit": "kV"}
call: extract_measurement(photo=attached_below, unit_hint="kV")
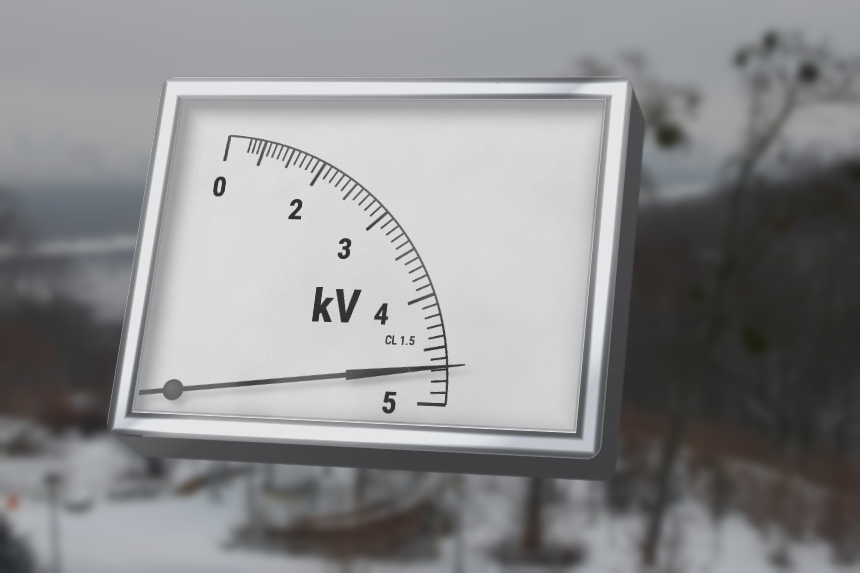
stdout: {"value": 4.7, "unit": "kV"}
